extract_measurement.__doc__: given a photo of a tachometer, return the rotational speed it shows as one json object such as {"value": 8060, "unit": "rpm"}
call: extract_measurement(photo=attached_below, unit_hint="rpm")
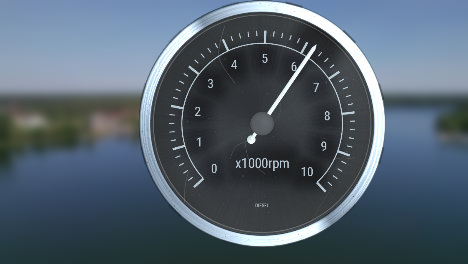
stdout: {"value": 6200, "unit": "rpm"}
